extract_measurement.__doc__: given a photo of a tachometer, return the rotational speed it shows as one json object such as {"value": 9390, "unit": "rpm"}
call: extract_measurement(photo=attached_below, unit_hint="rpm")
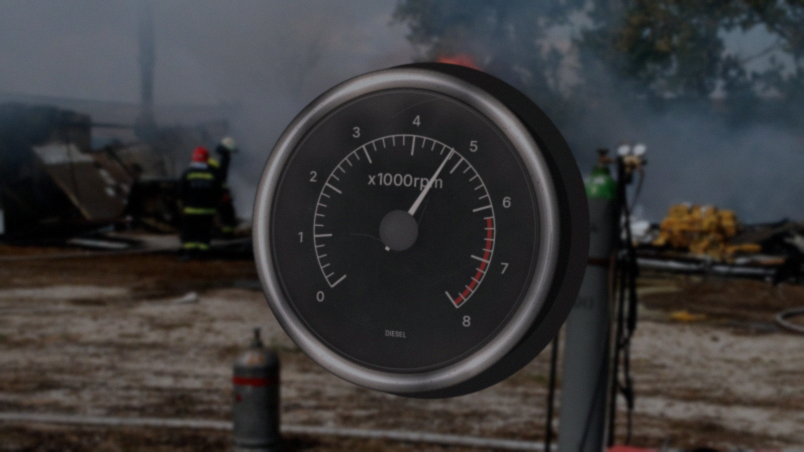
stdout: {"value": 4800, "unit": "rpm"}
